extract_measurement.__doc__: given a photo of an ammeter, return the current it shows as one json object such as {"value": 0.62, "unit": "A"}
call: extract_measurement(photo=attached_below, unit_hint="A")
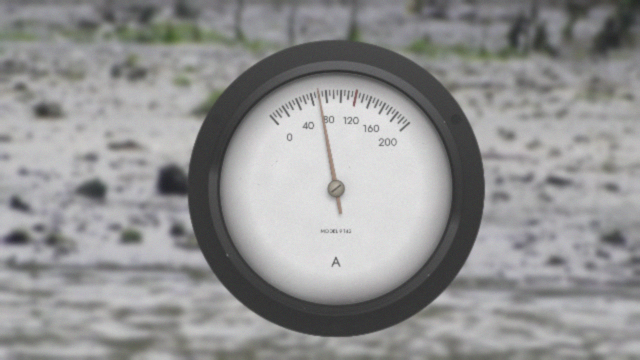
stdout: {"value": 70, "unit": "A"}
